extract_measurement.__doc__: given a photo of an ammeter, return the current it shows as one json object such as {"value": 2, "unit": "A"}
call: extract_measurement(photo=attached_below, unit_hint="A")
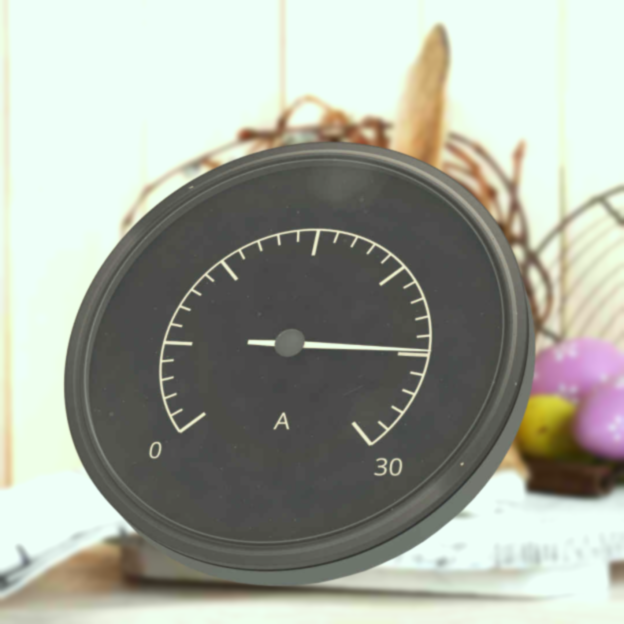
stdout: {"value": 25, "unit": "A"}
